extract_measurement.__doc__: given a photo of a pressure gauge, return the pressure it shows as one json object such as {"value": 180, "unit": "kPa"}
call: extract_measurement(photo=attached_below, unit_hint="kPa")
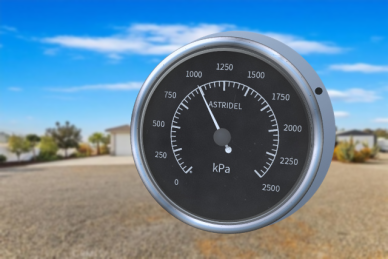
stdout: {"value": 1000, "unit": "kPa"}
